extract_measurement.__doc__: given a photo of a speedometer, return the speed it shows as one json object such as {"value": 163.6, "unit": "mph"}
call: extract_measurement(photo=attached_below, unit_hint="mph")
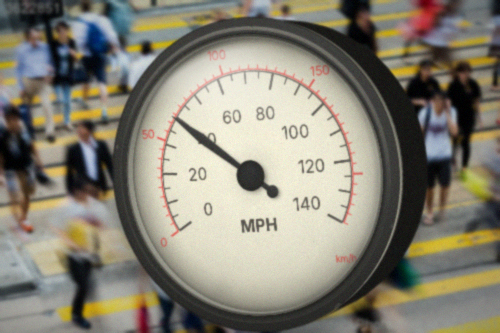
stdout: {"value": 40, "unit": "mph"}
